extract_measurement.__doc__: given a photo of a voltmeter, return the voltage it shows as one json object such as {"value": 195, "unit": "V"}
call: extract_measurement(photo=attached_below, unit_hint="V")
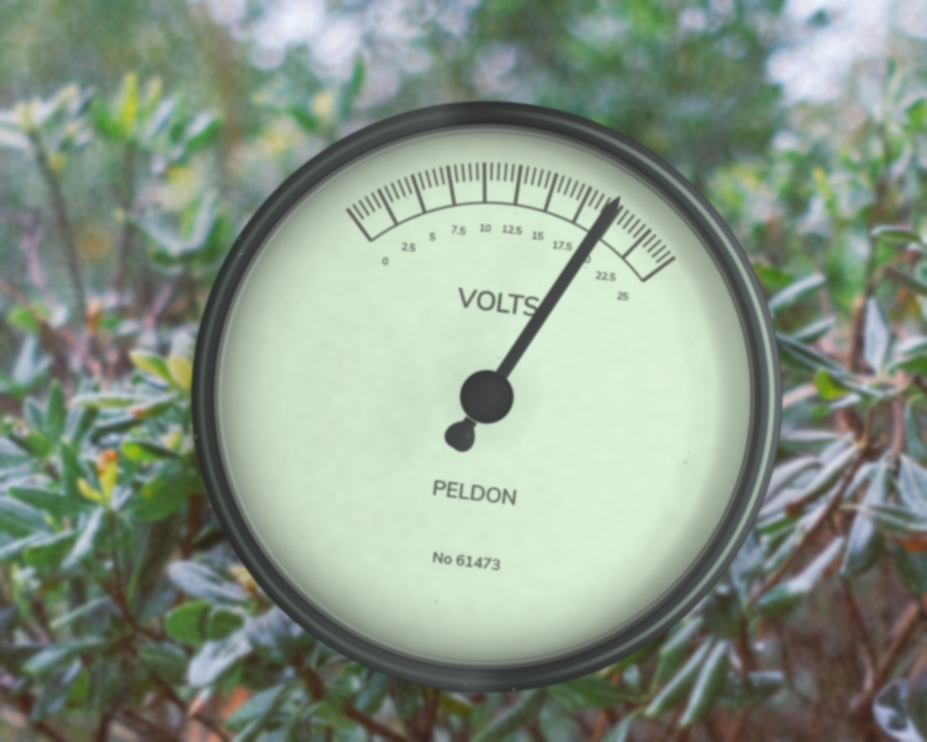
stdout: {"value": 19.5, "unit": "V"}
